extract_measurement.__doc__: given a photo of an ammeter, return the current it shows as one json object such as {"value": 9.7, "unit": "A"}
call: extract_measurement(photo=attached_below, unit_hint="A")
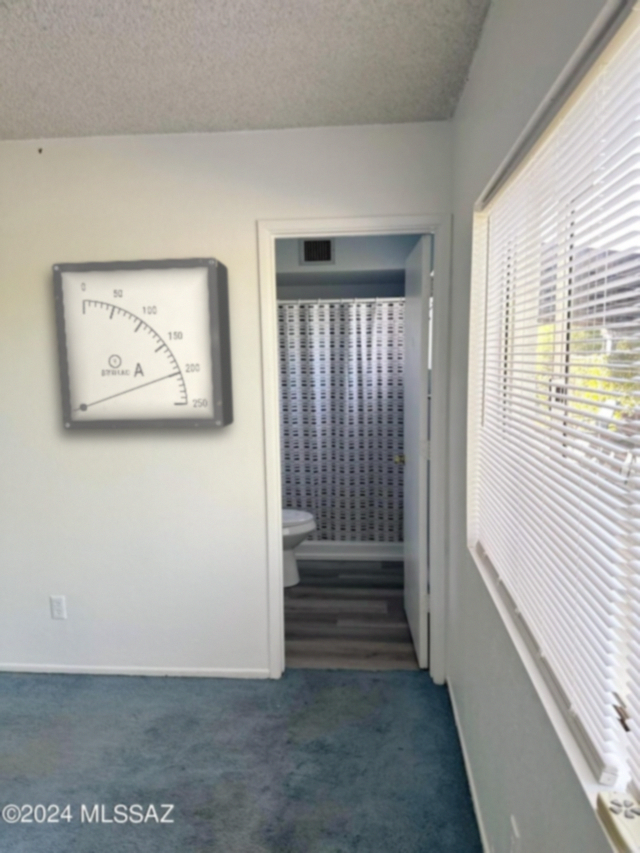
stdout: {"value": 200, "unit": "A"}
